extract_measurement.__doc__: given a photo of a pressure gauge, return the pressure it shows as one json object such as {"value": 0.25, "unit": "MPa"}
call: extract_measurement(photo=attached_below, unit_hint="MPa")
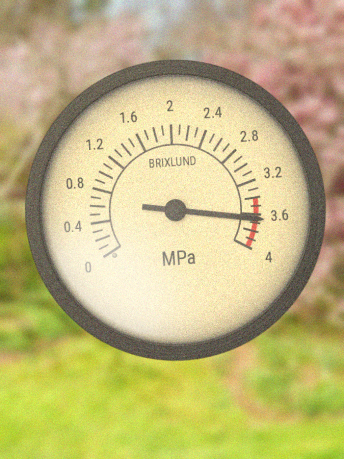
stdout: {"value": 3.65, "unit": "MPa"}
